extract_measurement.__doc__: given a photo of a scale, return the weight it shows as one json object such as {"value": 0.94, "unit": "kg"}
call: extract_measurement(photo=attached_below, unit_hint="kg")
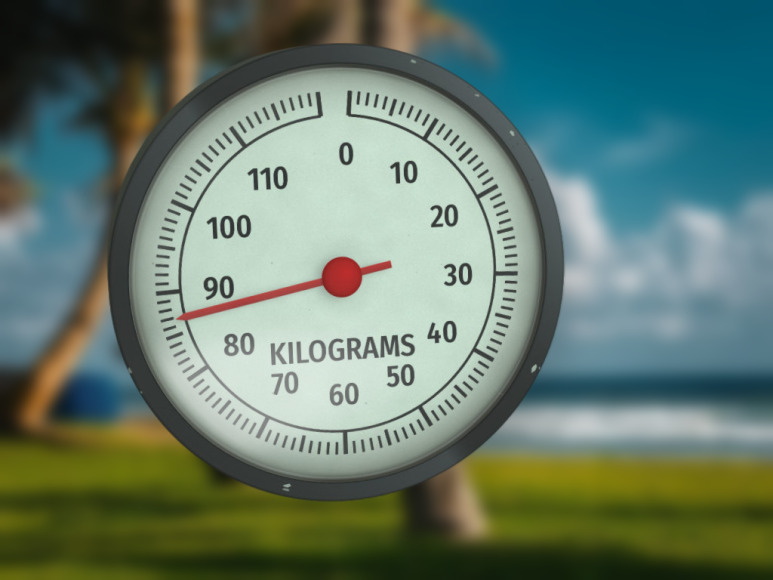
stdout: {"value": 87, "unit": "kg"}
